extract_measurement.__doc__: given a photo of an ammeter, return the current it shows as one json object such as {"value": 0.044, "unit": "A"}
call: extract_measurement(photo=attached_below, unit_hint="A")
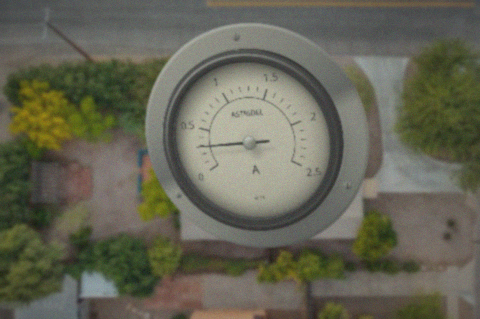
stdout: {"value": 0.3, "unit": "A"}
